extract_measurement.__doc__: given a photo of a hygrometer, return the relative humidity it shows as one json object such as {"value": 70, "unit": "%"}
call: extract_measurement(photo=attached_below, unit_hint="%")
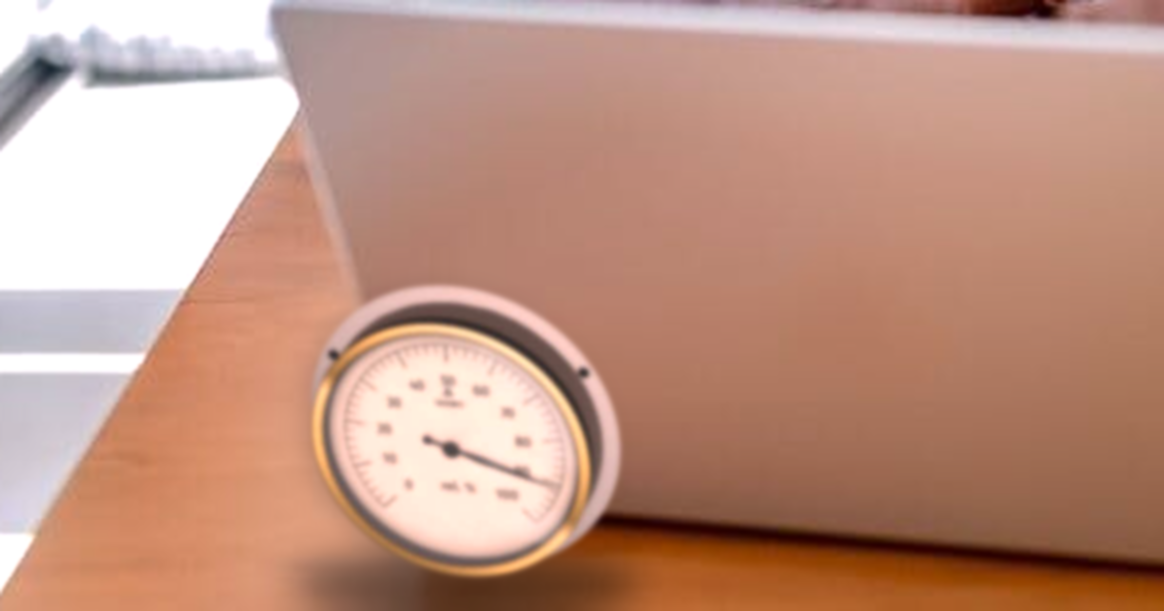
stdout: {"value": 90, "unit": "%"}
